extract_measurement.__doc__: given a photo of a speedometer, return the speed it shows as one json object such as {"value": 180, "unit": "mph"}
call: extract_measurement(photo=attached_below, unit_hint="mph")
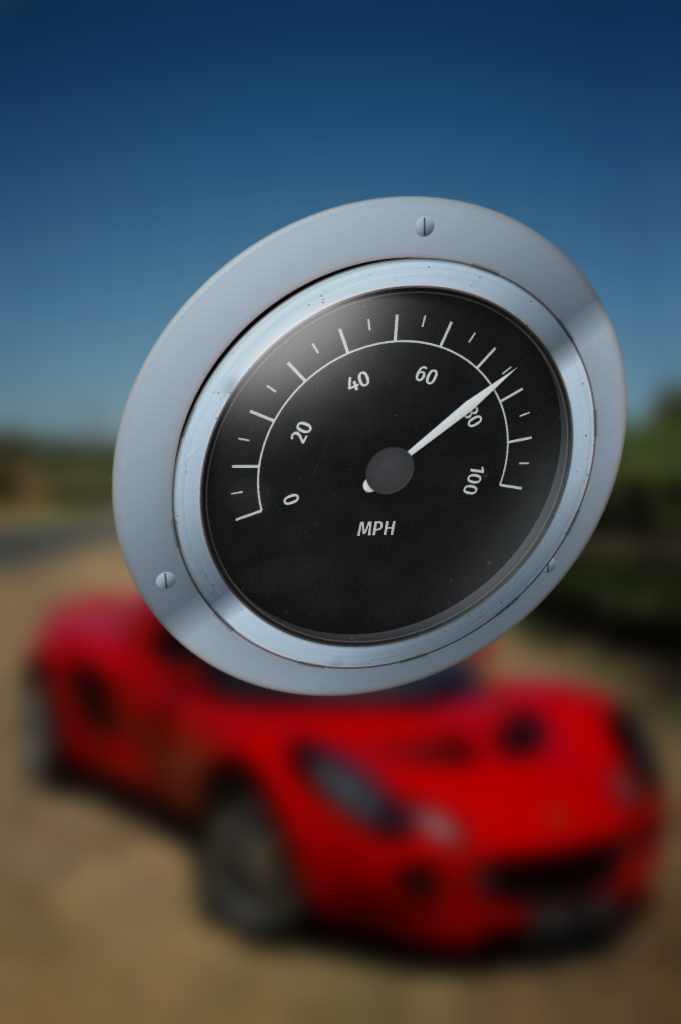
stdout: {"value": 75, "unit": "mph"}
